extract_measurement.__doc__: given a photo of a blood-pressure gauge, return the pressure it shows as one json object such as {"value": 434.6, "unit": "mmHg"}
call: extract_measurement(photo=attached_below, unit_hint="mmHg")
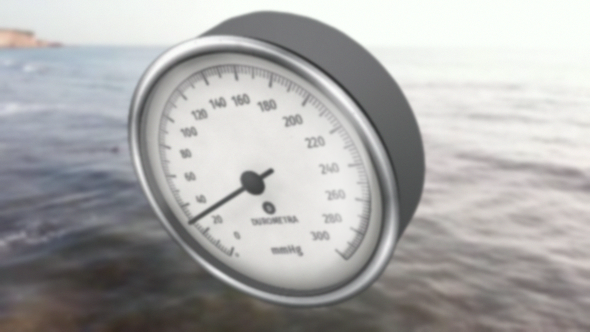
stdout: {"value": 30, "unit": "mmHg"}
